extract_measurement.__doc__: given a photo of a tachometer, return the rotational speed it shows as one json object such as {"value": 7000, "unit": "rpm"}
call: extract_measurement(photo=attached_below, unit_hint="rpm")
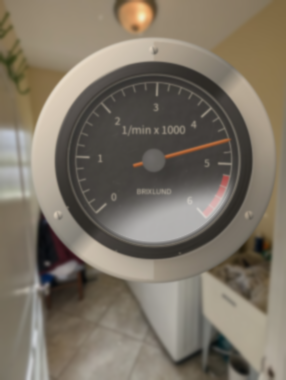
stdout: {"value": 4600, "unit": "rpm"}
